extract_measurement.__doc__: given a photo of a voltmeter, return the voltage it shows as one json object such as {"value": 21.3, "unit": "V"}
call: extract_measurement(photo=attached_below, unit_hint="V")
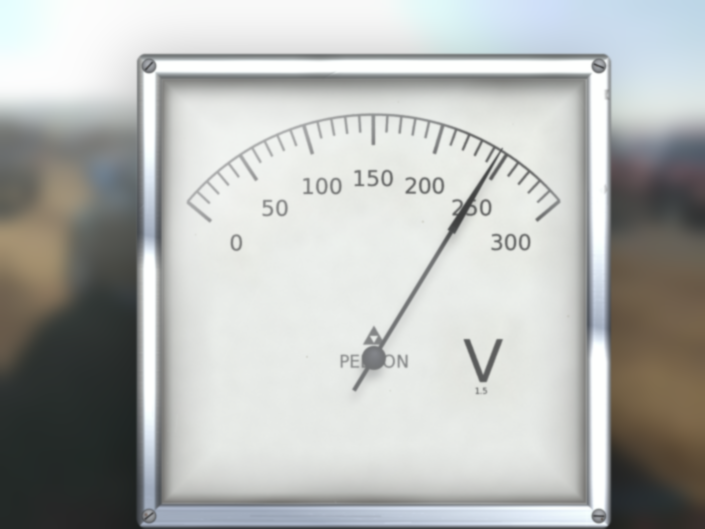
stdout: {"value": 245, "unit": "V"}
